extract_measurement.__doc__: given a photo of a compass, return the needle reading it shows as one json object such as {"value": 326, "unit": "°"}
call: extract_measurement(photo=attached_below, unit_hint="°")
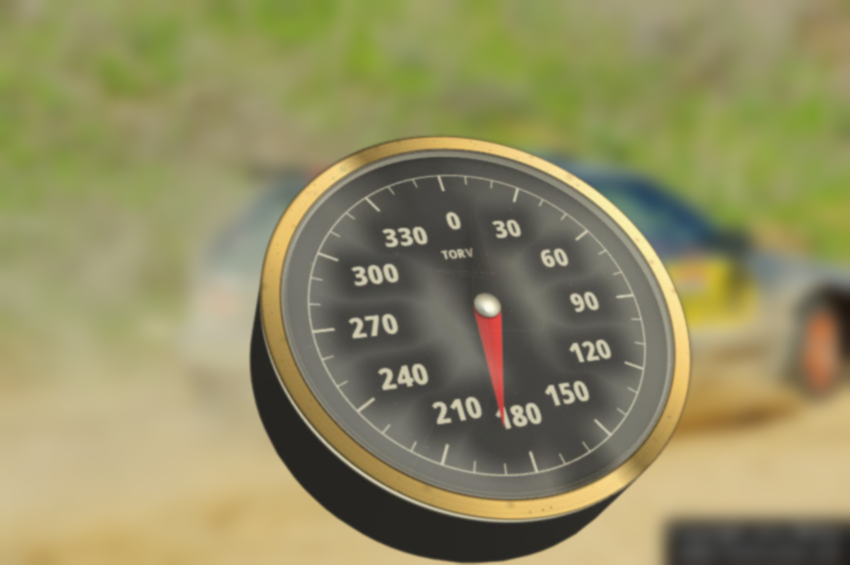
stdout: {"value": 190, "unit": "°"}
